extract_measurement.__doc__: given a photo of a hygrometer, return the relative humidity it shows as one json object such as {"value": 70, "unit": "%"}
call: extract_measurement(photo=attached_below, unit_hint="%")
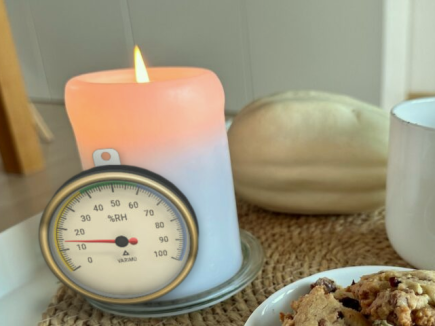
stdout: {"value": 15, "unit": "%"}
